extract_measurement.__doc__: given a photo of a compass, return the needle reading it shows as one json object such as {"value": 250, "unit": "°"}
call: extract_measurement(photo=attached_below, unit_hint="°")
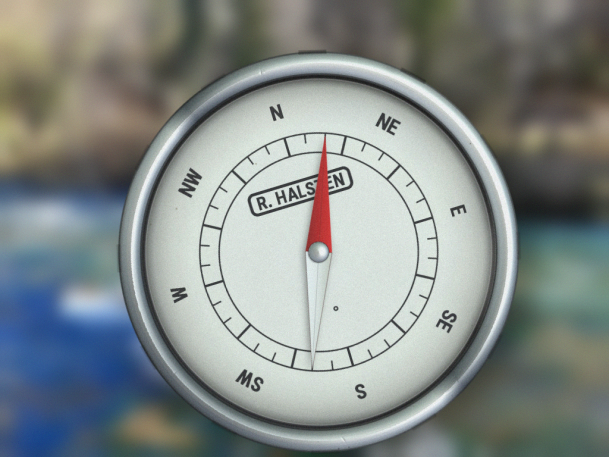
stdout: {"value": 20, "unit": "°"}
